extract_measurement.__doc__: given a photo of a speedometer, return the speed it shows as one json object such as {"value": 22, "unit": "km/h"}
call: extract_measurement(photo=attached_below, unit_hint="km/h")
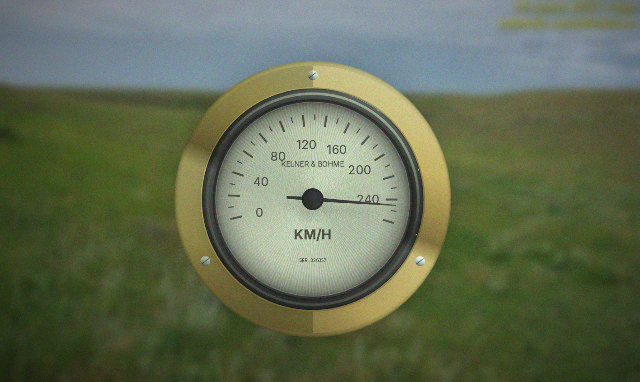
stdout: {"value": 245, "unit": "km/h"}
